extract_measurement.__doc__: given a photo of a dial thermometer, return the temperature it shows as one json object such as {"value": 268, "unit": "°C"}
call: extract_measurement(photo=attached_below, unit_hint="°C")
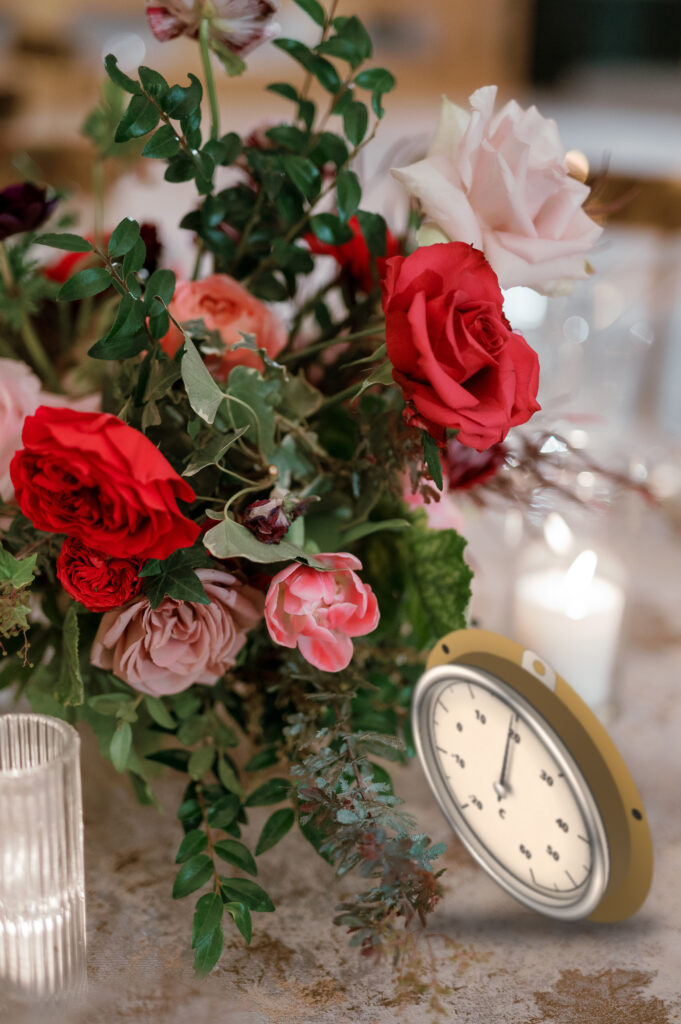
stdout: {"value": 20, "unit": "°C"}
